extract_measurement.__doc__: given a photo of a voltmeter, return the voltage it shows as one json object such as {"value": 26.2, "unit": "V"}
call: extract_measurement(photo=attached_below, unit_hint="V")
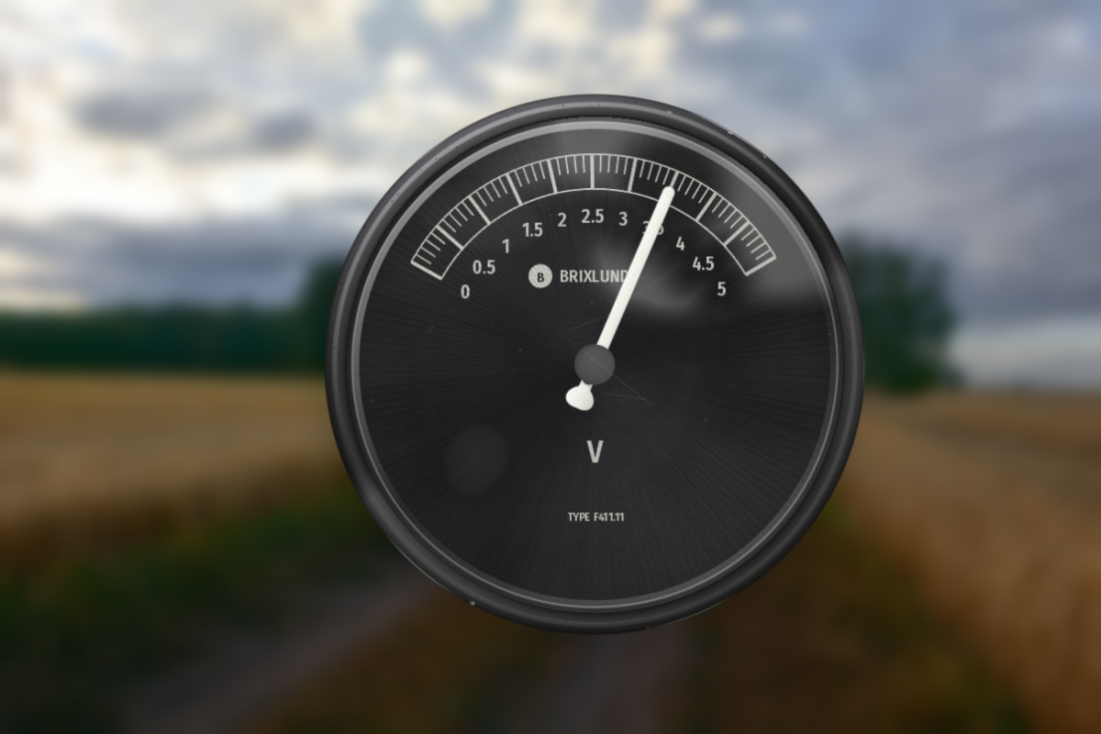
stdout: {"value": 3.5, "unit": "V"}
